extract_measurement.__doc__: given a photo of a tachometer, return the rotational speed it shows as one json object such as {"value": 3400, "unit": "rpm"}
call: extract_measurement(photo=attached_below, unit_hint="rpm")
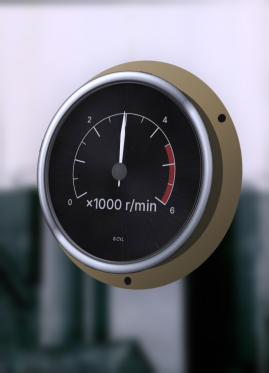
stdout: {"value": 3000, "unit": "rpm"}
